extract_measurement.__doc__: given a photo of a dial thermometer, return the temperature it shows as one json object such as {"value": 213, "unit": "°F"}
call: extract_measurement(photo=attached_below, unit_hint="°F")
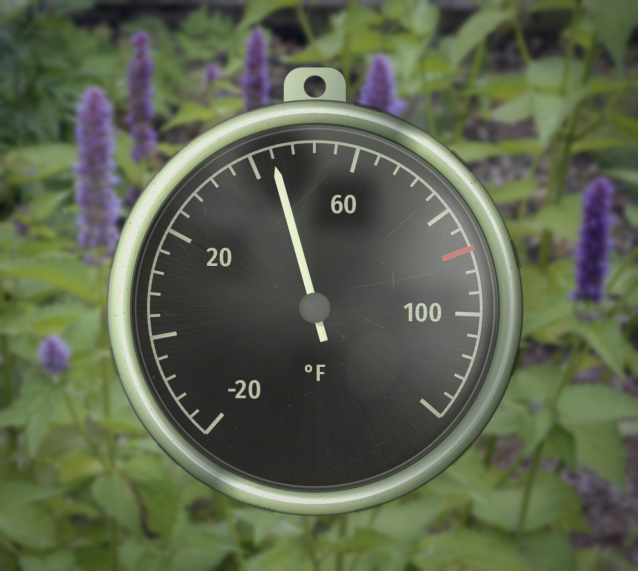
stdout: {"value": 44, "unit": "°F"}
